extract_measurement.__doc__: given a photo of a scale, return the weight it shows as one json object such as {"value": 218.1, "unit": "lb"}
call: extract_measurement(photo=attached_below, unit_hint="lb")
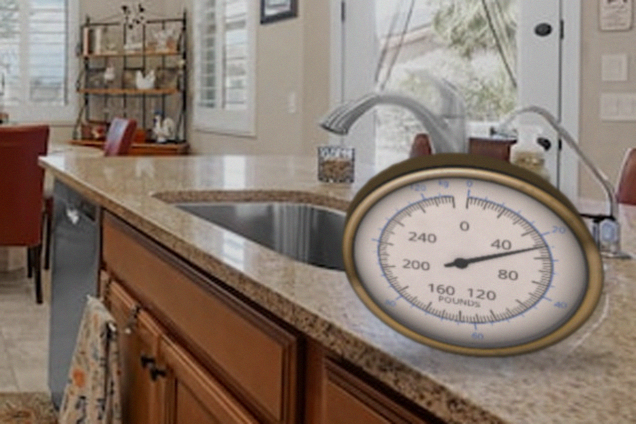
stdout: {"value": 50, "unit": "lb"}
